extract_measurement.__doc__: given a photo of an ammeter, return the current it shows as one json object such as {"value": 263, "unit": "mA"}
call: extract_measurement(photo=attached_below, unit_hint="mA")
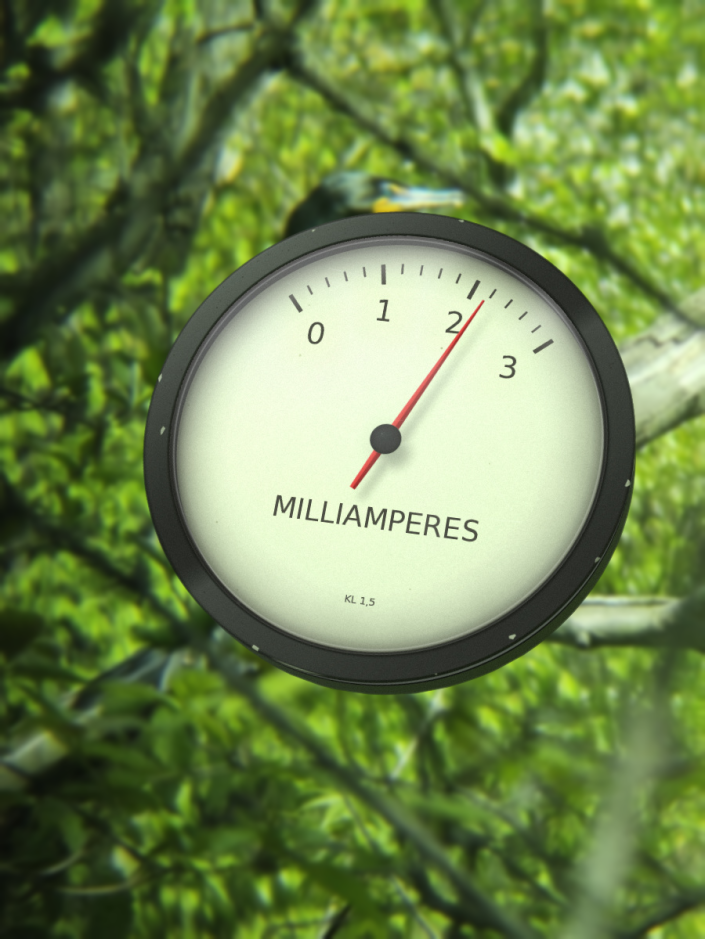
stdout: {"value": 2.2, "unit": "mA"}
